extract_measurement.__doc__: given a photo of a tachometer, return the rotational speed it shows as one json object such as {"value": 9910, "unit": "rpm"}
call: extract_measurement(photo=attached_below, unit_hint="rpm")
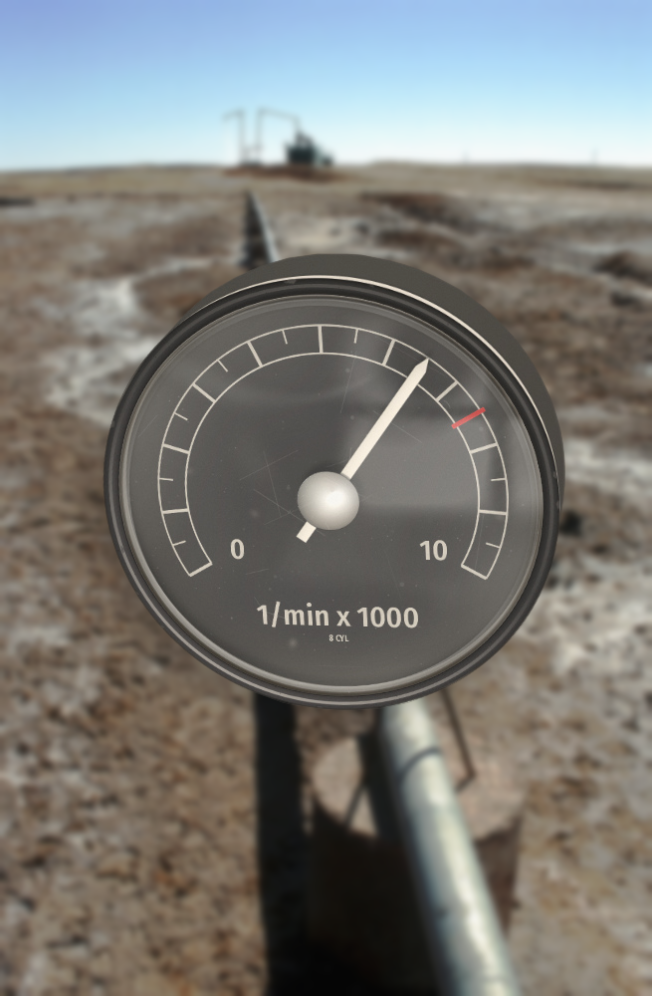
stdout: {"value": 6500, "unit": "rpm"}
